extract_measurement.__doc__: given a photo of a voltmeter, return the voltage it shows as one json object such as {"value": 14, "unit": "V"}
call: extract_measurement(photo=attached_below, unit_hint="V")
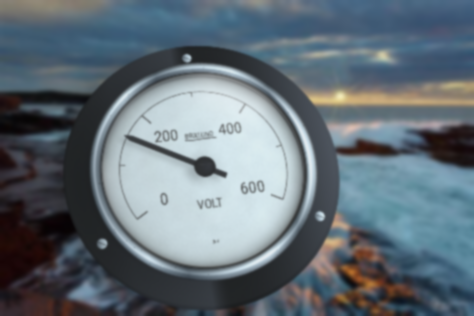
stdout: {"value": 150, "unit": "V"}
